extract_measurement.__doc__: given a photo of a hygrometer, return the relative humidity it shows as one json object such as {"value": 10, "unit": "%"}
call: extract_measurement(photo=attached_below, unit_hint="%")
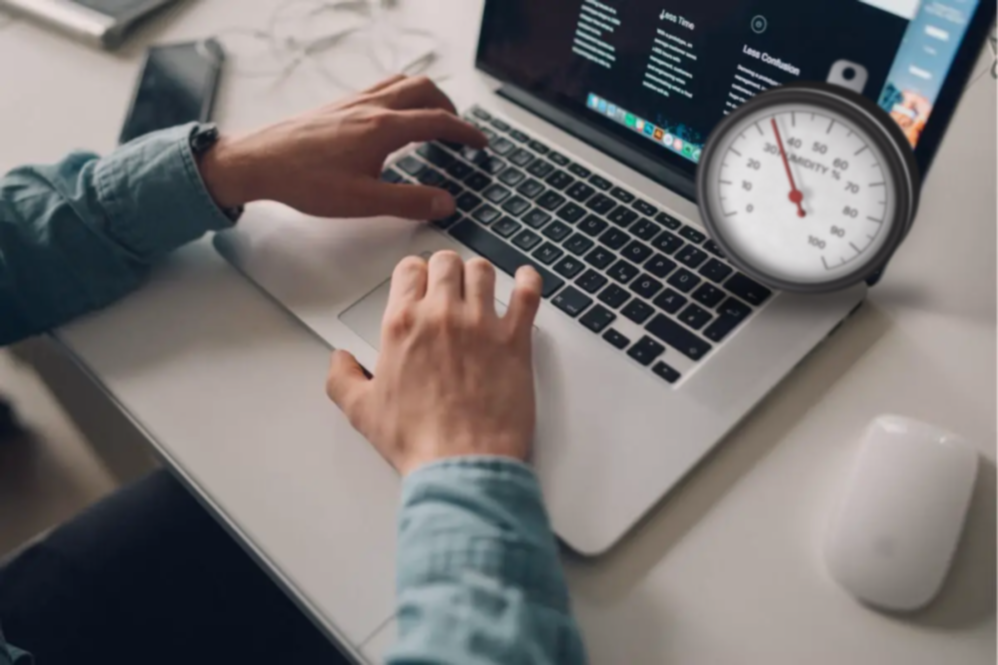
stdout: {"value": 35, "unit": "%"}
